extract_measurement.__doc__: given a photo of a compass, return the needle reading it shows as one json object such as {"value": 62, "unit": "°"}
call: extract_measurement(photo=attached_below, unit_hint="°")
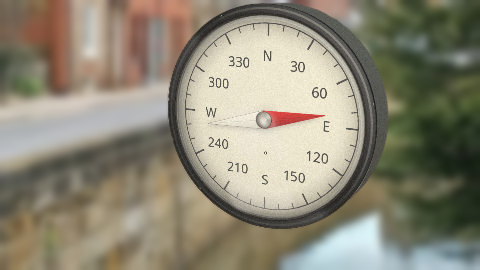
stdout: {"value": 80, "unit": "°"}
